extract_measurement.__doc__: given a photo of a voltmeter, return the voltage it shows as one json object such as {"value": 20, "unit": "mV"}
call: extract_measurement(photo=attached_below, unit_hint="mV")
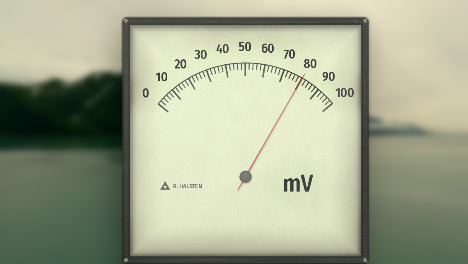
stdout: {"value": 80, "unit": "mV"}
